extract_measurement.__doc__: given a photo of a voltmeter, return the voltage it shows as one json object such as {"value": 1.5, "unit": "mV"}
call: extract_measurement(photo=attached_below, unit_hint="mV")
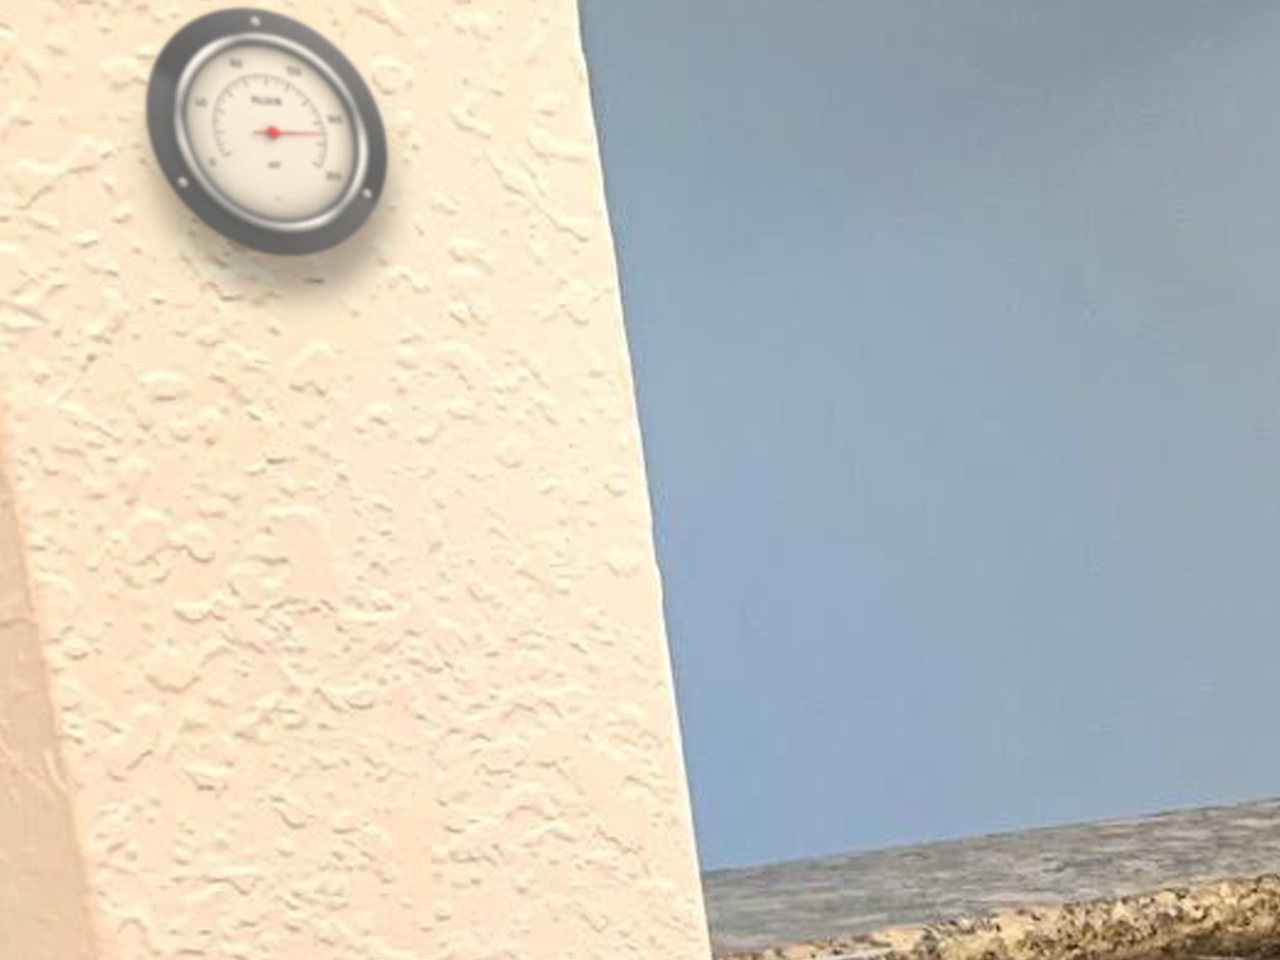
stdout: {"value": 170, "unit": "mV"}
